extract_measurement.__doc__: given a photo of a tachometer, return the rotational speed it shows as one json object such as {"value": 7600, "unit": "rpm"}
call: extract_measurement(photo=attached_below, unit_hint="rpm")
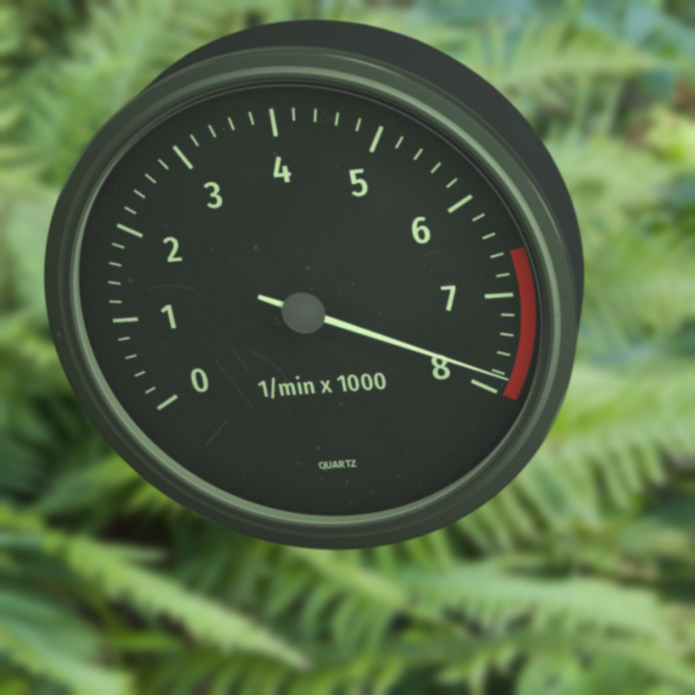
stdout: {"value": 7800, "unit": "rpm"}
